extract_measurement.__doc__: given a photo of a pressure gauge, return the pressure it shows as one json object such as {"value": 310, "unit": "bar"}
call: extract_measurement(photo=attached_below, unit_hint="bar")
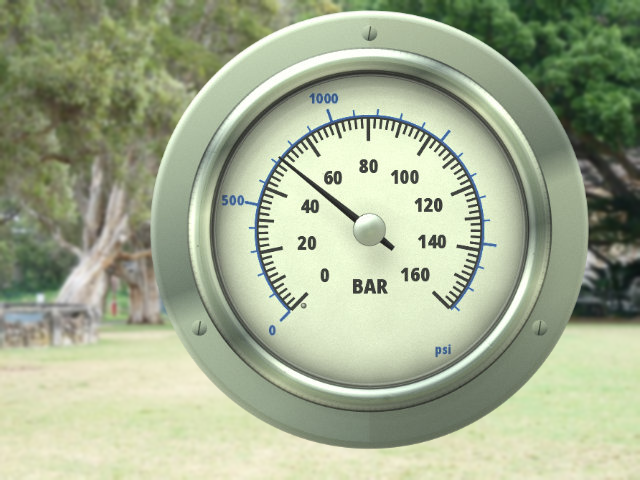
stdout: {"value": 50, "unit": "bar"}
